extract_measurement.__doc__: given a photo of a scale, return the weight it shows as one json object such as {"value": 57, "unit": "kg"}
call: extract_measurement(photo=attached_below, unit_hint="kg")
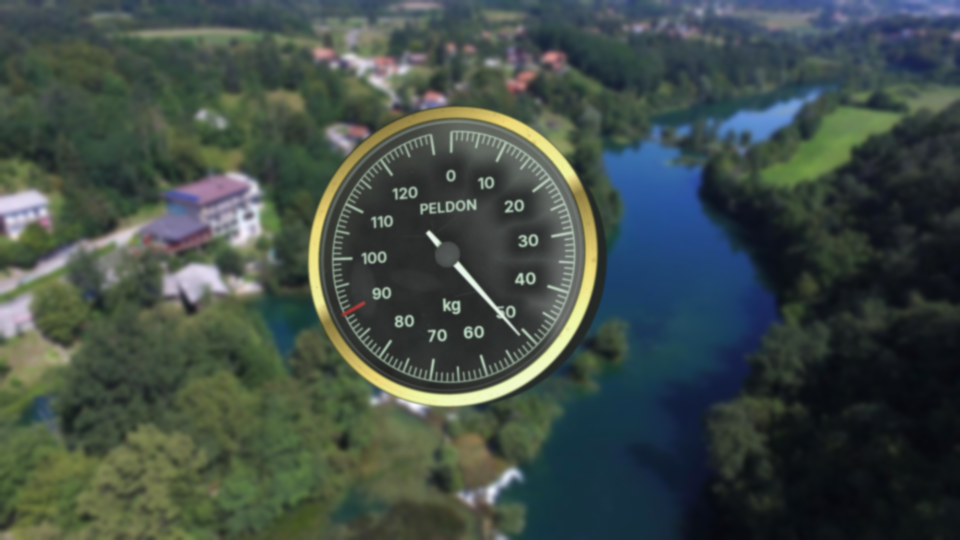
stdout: {"value": 51, "unit": "kg"}
